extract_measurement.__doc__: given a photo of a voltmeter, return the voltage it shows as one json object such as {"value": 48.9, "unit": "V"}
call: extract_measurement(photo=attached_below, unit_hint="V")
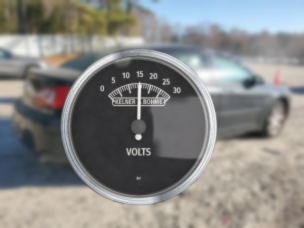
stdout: {"value": 15, "unit": "V"}
